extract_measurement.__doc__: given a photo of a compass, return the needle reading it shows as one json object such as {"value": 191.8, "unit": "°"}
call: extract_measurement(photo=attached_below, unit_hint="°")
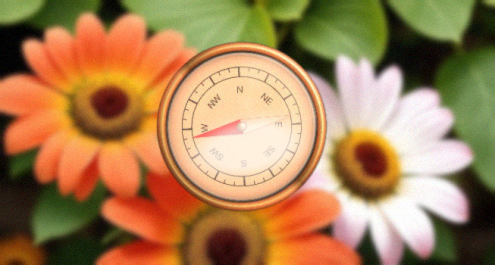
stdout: {"value": 260, "unit": "°"}
